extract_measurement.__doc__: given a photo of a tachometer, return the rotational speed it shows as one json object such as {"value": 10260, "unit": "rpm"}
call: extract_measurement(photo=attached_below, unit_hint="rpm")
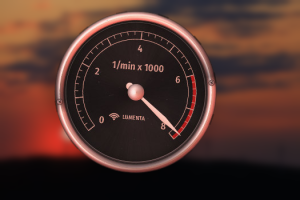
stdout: {"value": 7800, "unit": "rpm"}
